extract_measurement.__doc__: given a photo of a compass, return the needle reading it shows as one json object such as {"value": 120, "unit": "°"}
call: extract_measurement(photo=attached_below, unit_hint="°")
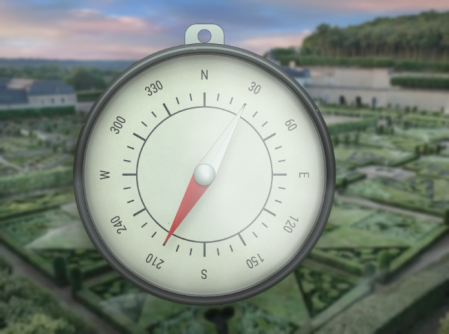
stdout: {"value": 210, "unit": "°"}
